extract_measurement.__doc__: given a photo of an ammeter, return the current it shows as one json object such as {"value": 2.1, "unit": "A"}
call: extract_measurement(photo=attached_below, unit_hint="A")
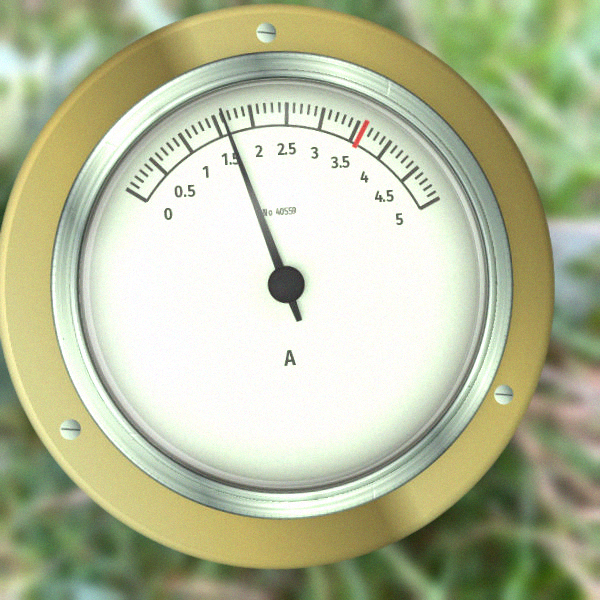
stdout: {"value": 1.6, "unit": "A"}
